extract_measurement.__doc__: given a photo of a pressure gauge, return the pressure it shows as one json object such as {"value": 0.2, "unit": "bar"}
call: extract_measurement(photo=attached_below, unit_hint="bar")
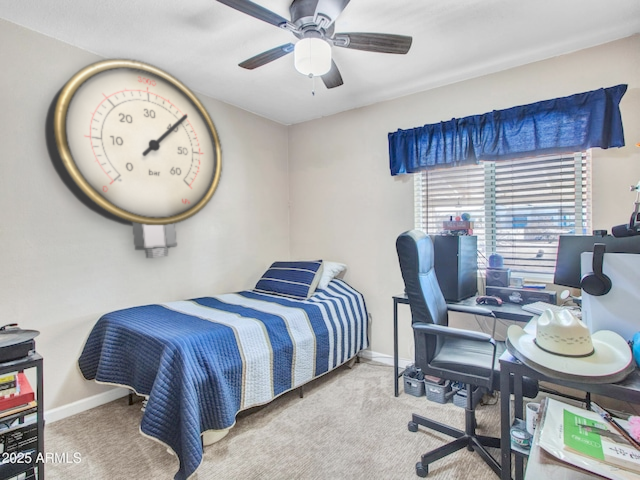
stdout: {"value": 40, "unit": "bar"}
